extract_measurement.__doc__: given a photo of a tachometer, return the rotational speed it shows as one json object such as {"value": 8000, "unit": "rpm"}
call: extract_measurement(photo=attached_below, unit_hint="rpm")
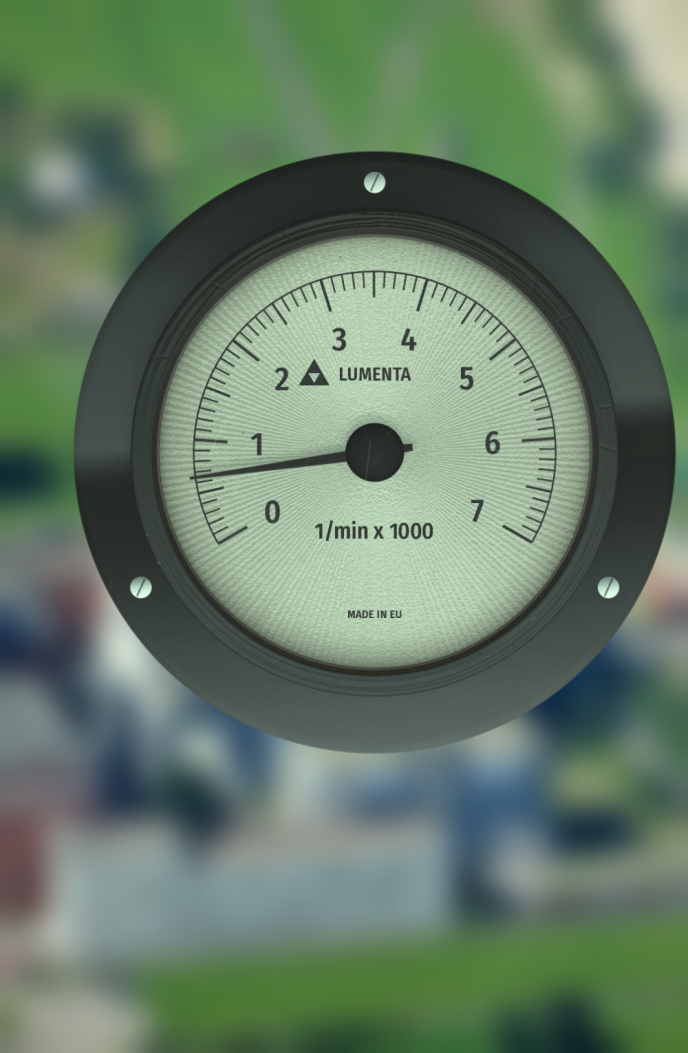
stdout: {"value": 650, "unit": "rpm"}
